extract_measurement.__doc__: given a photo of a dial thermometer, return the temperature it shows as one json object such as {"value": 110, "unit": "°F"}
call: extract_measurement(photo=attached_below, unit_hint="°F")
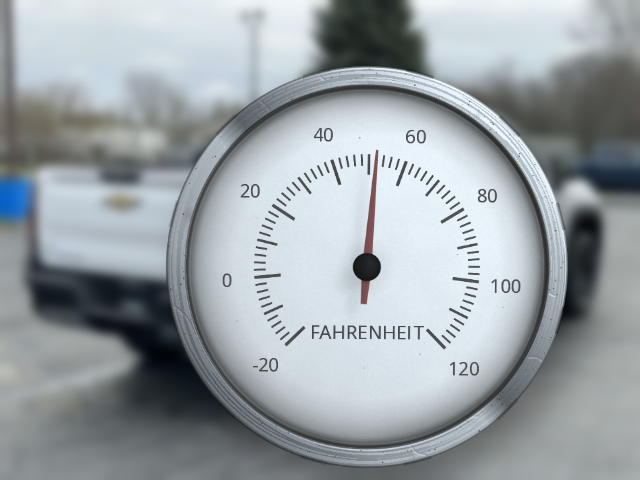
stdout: {"value": 52, "unit": "°F"}
